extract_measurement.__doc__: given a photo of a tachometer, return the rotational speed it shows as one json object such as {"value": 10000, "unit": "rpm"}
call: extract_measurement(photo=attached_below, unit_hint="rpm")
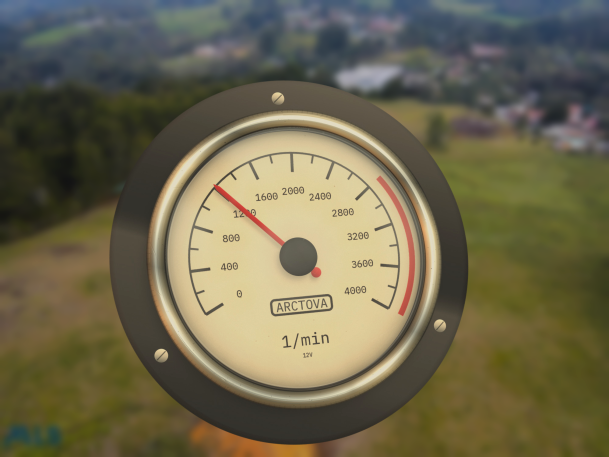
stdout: {"value": 1200, "unit": "rpm"}
